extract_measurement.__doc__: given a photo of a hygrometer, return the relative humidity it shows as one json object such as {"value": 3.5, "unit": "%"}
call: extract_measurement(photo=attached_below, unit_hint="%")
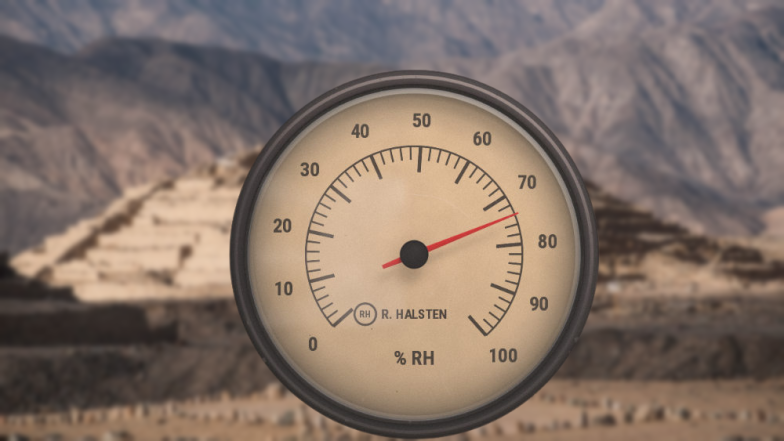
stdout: {"value": 74, "unit": "%"}
